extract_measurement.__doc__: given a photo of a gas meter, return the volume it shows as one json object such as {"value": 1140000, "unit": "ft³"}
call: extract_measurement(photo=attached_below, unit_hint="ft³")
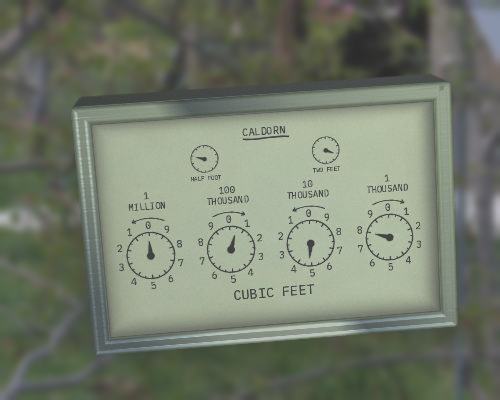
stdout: {"value": 4800, "unit": "ft³"}
